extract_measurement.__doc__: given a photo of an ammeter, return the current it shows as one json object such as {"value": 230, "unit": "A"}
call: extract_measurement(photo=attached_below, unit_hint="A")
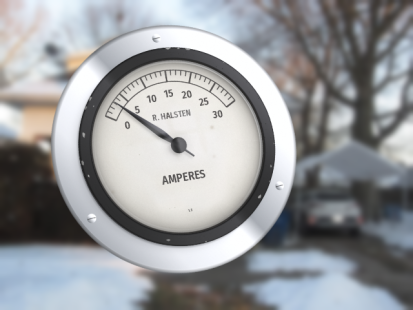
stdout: {"value": 3, "unit": "A"}
